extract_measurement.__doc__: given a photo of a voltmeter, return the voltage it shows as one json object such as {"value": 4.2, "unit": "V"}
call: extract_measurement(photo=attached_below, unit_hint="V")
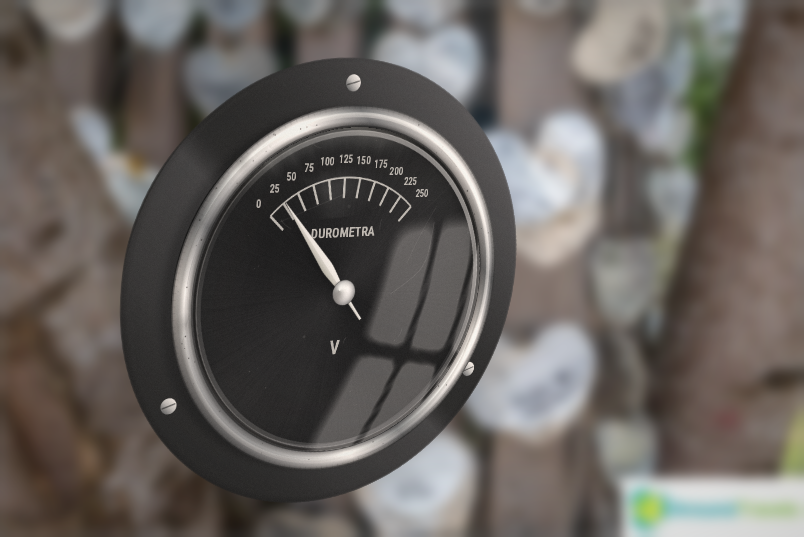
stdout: {"value": 25, "unit": "V"}
